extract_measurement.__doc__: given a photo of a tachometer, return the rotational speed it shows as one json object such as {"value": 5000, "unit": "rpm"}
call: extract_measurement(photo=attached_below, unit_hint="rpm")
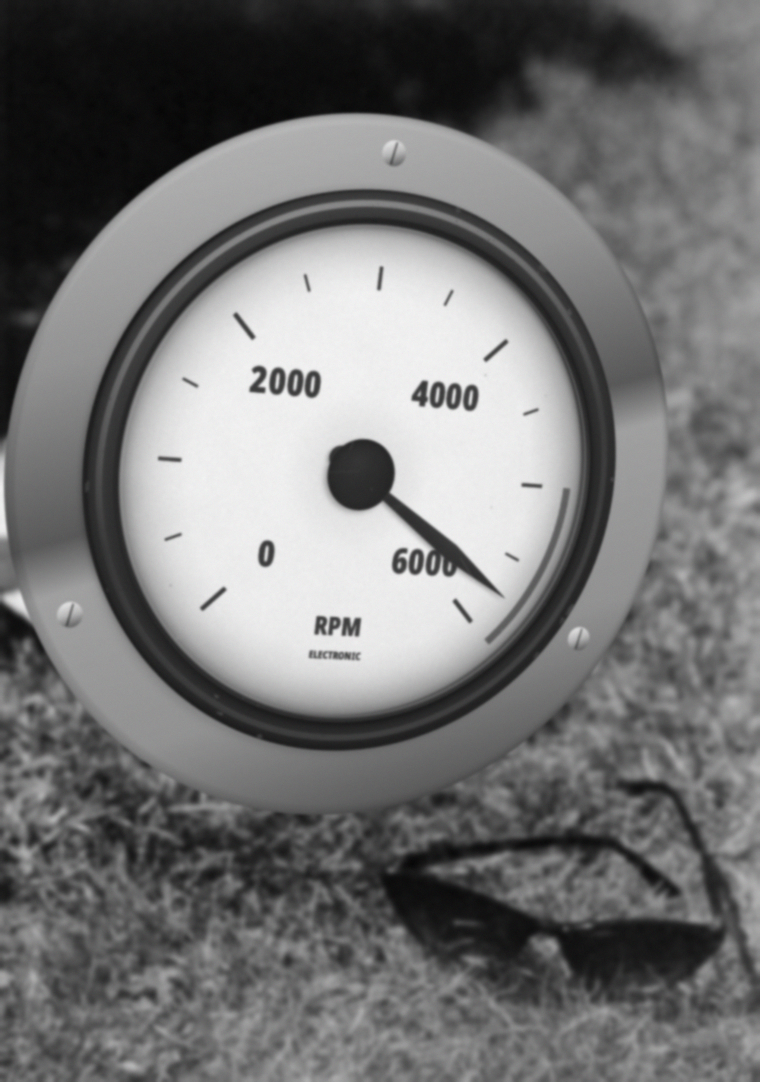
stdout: {"value": 5750, "unit": "rpm"}
